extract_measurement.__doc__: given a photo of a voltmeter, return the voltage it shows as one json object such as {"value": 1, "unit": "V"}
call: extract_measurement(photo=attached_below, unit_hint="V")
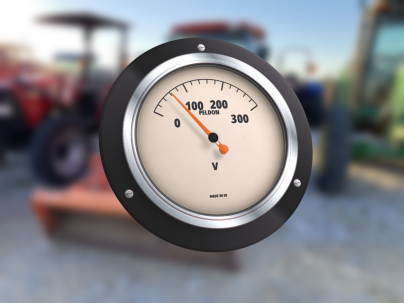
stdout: {"value": 60, "unit": "V"}
